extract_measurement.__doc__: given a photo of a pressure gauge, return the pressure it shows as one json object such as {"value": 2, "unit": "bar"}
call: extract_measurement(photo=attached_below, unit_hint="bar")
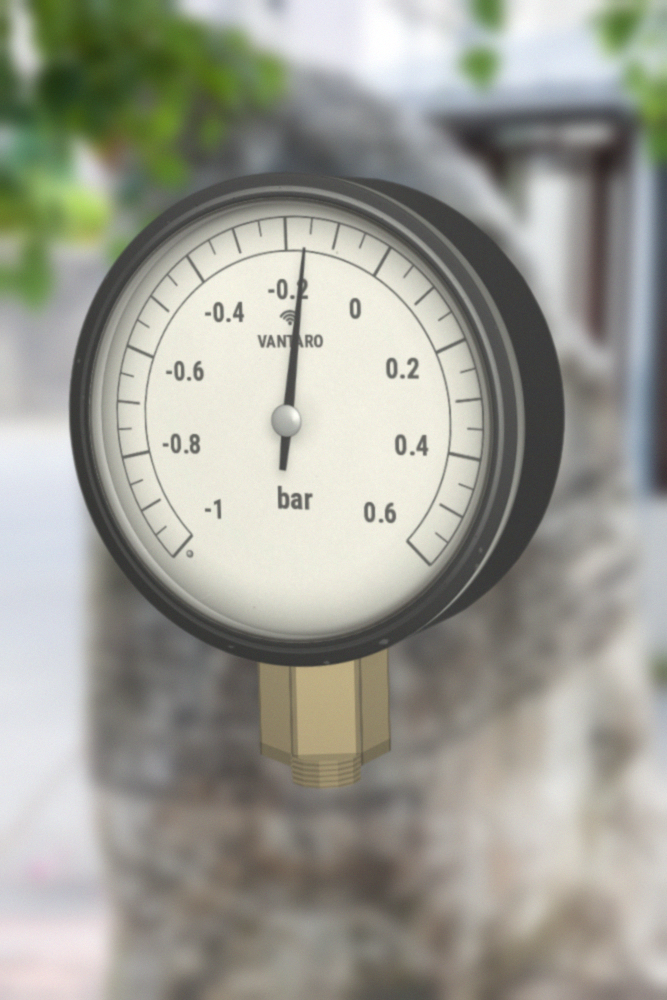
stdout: {"value": -0.15, "unit": "bar"}
